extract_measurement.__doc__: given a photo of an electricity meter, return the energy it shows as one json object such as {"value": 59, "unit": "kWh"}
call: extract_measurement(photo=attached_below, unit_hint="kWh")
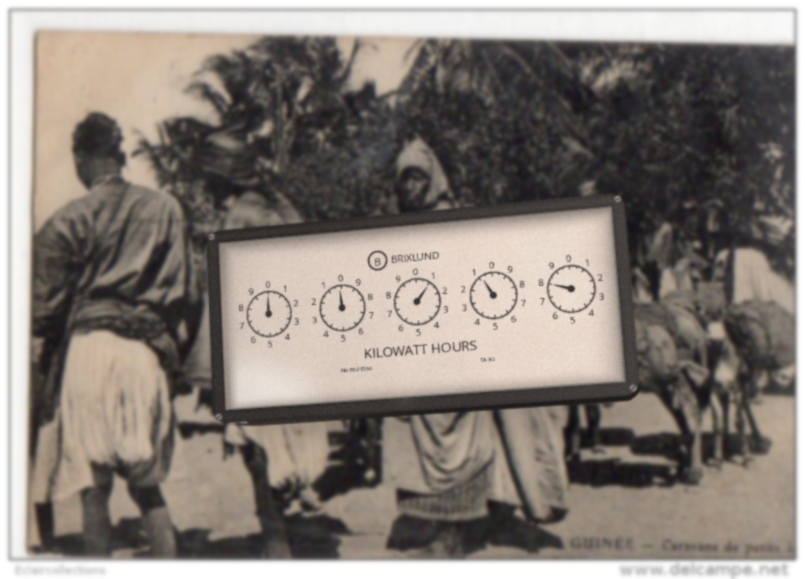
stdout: {"value": 108, "unit": "kWh"}
